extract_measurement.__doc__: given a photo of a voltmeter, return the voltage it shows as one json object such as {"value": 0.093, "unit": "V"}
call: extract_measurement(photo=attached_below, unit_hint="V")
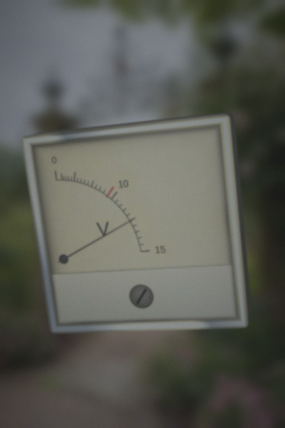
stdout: {"value": 12.5, "unit": "V"}
